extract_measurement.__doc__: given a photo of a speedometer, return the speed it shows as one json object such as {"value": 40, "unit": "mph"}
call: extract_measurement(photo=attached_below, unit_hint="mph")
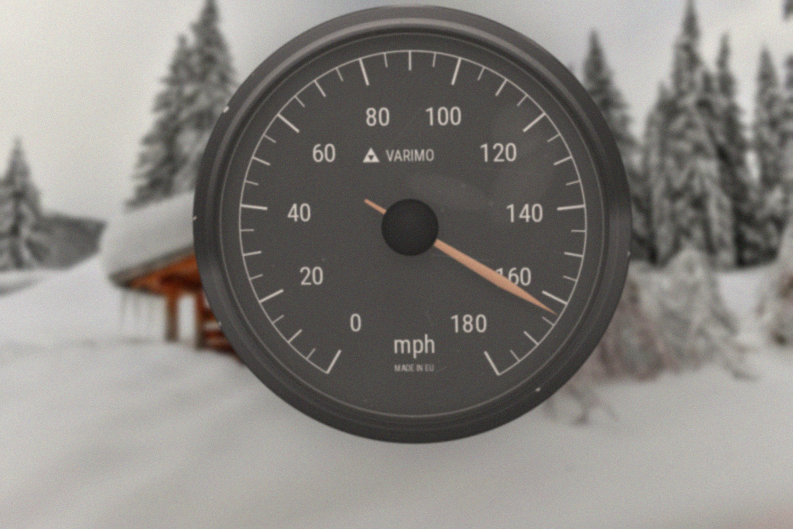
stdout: {"value": 162.5, "unit": "mph"}
